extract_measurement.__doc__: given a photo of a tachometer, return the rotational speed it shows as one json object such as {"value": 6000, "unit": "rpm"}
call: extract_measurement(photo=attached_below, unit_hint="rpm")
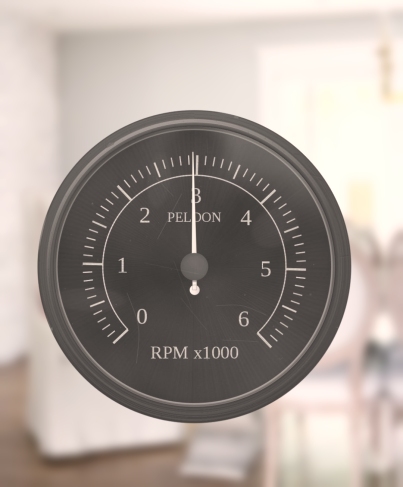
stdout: {"value": 2950, "unit": "rpm"}
